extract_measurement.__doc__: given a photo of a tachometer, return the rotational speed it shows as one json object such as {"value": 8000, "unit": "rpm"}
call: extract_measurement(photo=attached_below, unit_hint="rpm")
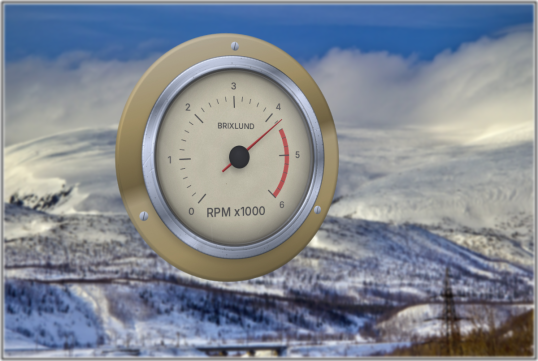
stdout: {"value": 4200, "unit": "rpm"}
